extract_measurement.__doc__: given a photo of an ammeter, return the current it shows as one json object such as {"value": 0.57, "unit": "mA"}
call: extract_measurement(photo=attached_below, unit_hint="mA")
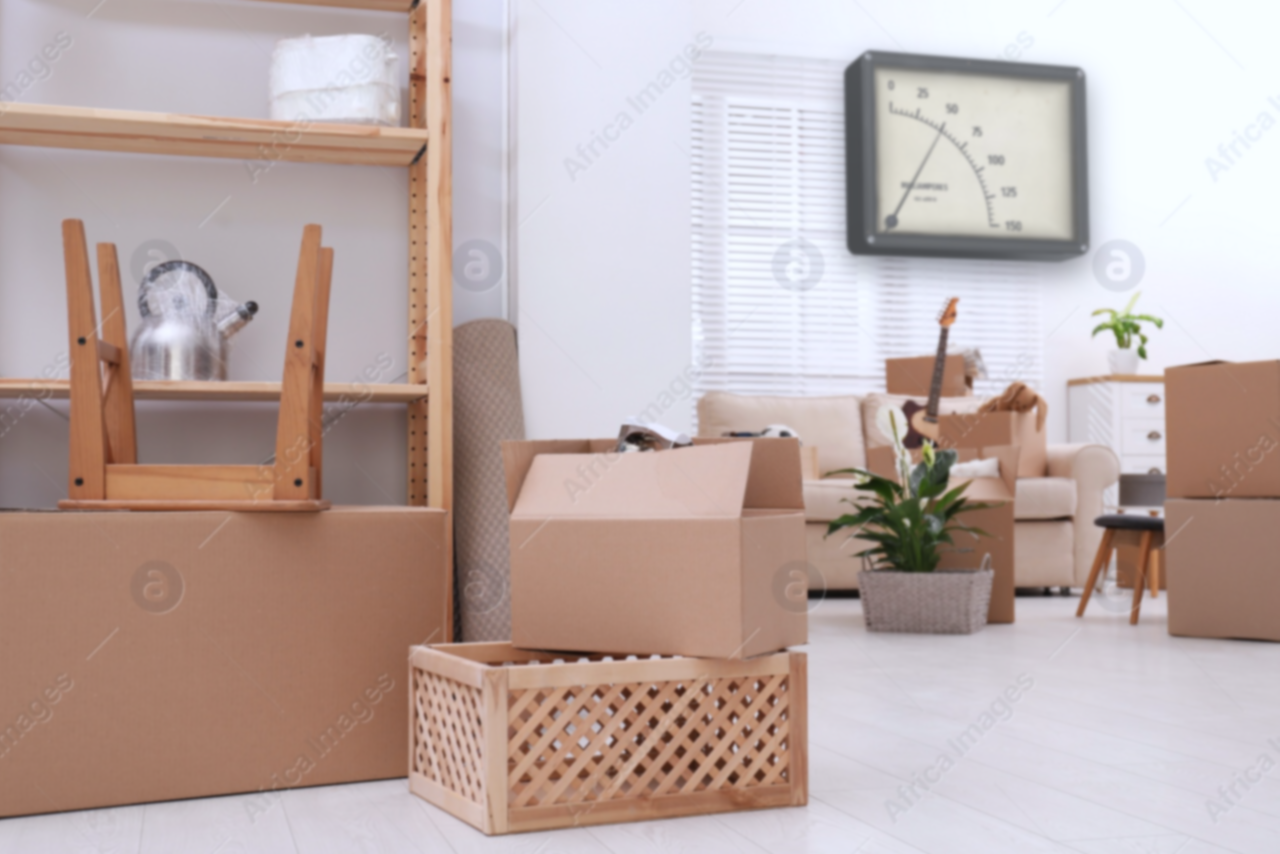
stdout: {"value": 50, "unit": "mA"}
